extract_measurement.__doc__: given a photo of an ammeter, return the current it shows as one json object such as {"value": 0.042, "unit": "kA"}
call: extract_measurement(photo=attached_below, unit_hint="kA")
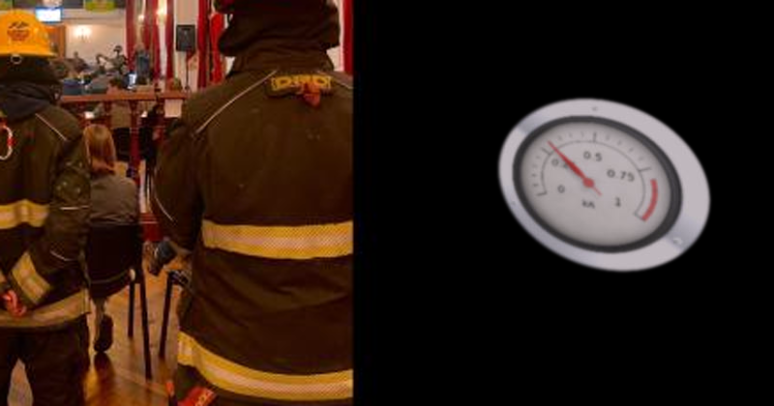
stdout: {"value": 0.3, "unit": "kA"}
